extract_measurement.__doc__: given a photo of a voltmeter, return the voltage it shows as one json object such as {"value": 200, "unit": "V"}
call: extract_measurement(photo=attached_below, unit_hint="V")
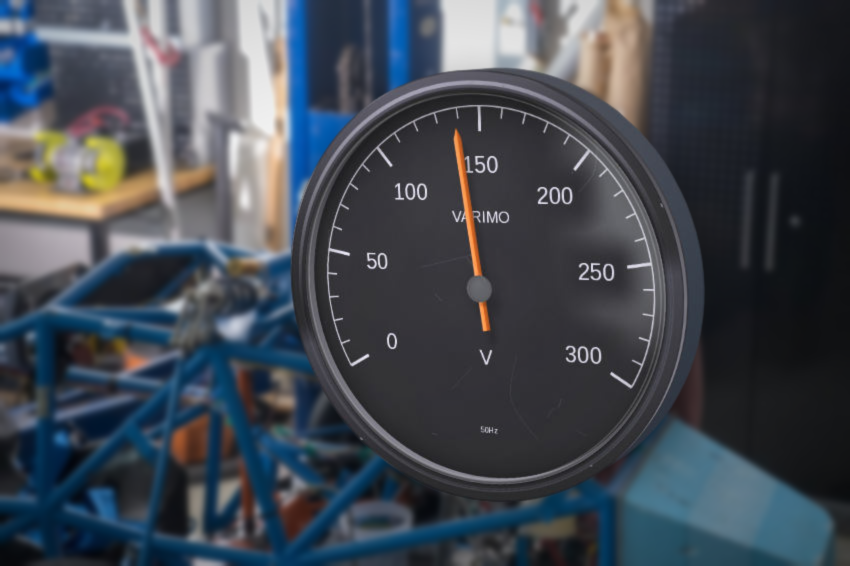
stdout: {"value": 140, "unit": "V"}
